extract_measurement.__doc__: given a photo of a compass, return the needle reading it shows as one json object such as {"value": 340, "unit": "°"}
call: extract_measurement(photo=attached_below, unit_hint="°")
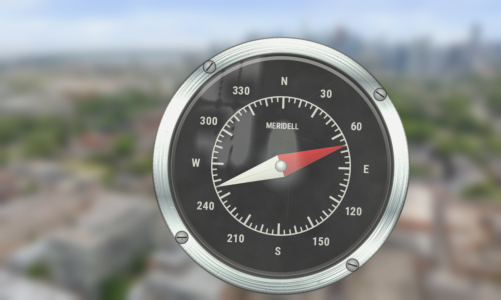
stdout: {"value": 70, "unit": "°"}
